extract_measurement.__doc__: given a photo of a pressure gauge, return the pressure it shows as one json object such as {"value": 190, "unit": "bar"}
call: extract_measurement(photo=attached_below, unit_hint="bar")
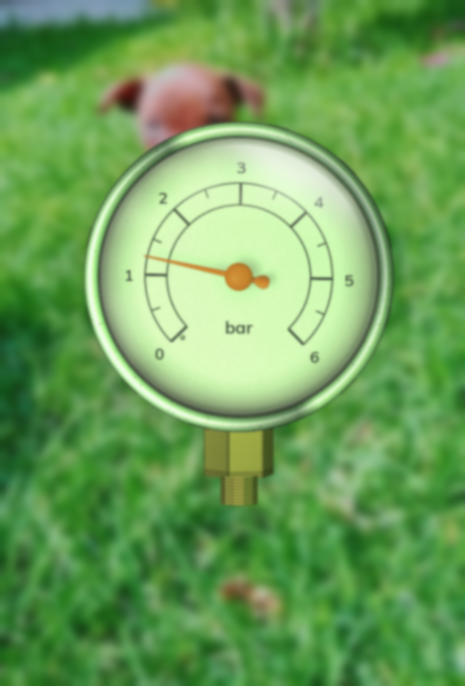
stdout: {"value": 1.25, "unit": "bar"}
